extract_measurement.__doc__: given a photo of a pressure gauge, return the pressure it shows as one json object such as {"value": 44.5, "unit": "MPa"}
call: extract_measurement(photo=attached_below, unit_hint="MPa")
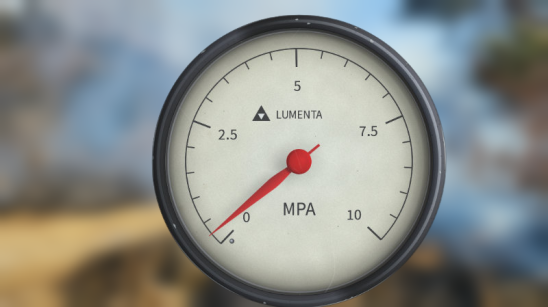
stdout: {"value": 0.25, "unit": "MPa"}
